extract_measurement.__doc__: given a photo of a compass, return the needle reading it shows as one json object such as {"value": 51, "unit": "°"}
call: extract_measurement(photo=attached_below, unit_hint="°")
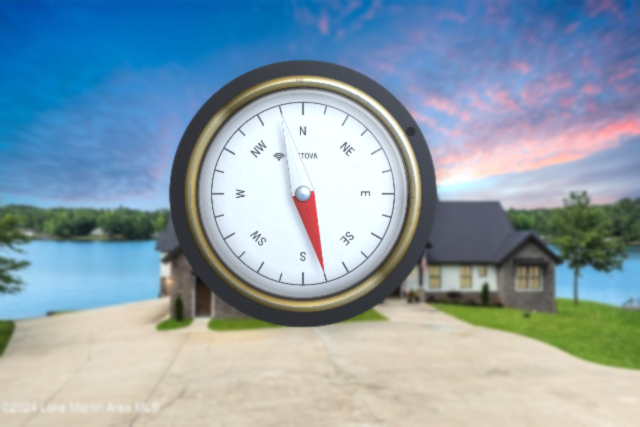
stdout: {"value": 165, "unit": "°"}
